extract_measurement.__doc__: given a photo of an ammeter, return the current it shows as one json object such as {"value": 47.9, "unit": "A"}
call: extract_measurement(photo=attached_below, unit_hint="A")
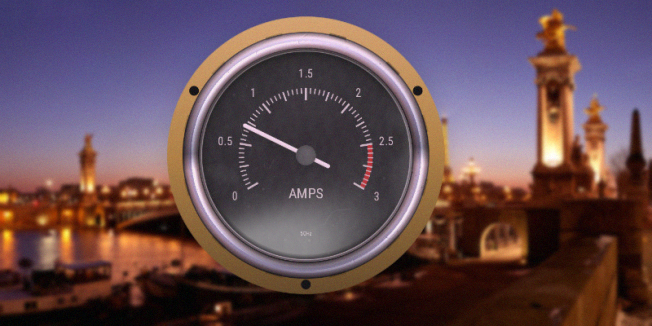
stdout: {"value": 0.7, "unit": "A"}
